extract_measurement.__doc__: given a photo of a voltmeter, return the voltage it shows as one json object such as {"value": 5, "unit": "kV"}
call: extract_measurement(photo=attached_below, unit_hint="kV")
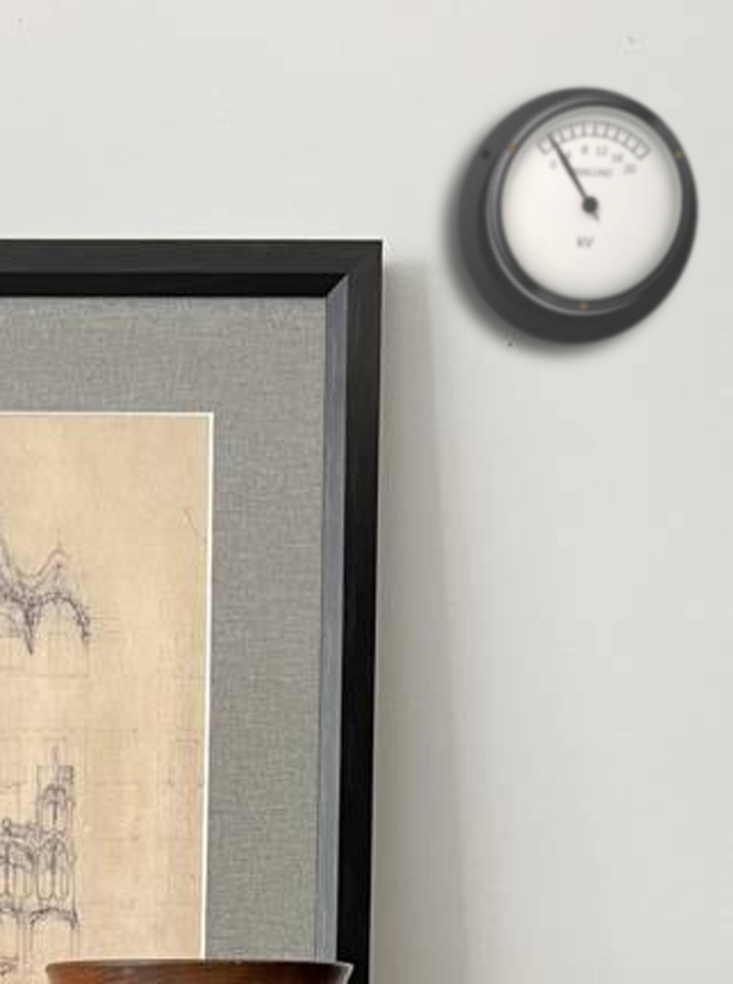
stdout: {"value": 2, "unit": "kV"}
